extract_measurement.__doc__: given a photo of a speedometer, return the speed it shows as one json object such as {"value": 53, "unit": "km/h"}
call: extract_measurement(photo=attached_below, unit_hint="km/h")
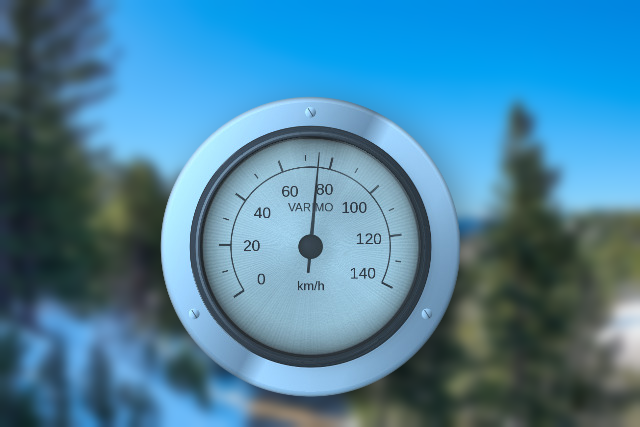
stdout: {"value": 75, "unit": "km/h"}
